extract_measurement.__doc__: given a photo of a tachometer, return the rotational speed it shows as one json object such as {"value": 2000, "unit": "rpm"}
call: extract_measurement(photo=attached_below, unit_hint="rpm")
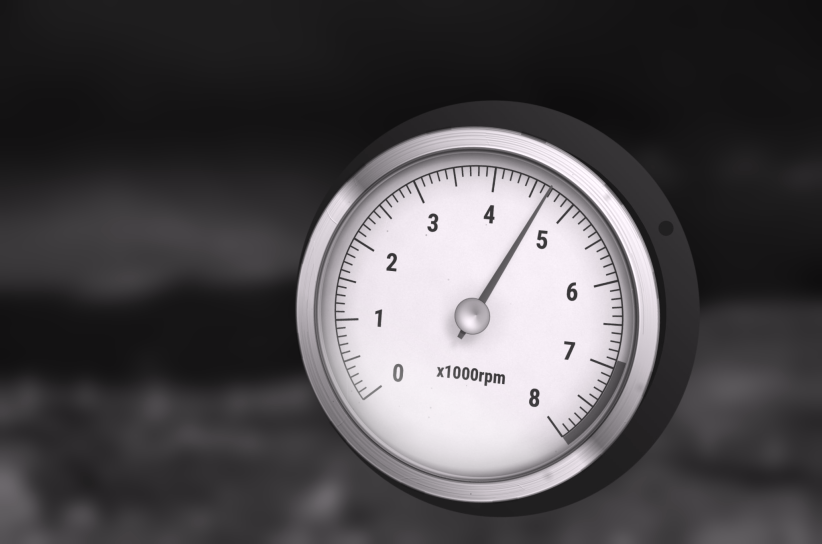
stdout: {"value": 4700, "unit": "rpm"}
